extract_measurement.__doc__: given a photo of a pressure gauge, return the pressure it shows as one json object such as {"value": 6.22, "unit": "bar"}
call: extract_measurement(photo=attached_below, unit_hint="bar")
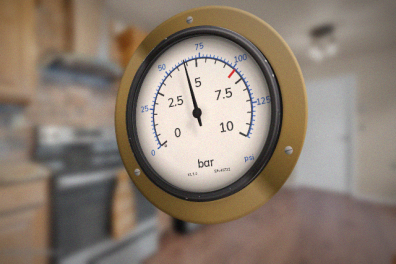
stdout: {"value": 4.5, "unit": "bar"}
